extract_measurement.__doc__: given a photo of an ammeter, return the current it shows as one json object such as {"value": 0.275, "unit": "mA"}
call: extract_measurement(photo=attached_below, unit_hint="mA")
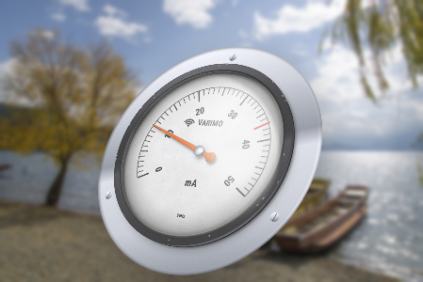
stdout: {"value": 10, "unit": "mA"}
